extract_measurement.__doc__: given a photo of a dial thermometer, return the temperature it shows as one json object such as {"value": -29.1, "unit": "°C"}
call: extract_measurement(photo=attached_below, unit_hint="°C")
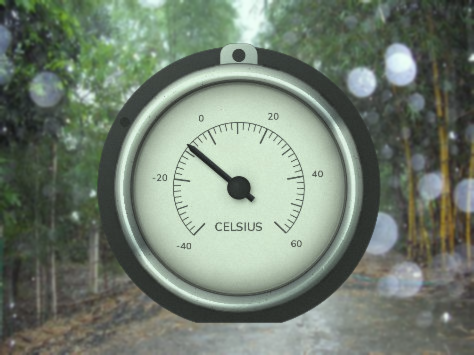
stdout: {"value": -8, "unit": "°C"}
